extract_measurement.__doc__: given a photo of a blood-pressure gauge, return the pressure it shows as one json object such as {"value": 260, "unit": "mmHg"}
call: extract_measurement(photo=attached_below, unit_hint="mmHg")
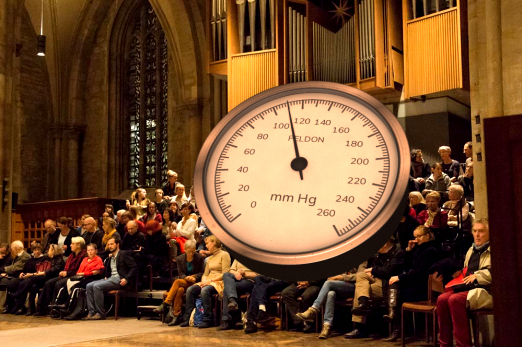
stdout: {"value": 110, "unit": "mmHg"}
